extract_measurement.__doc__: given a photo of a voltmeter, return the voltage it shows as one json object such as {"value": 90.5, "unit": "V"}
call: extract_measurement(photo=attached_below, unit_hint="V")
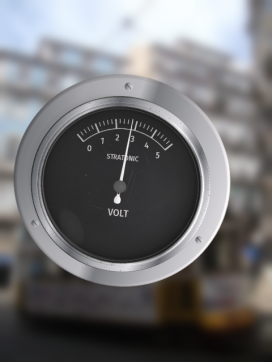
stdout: {"value": 2.8, "unit": "V"}
